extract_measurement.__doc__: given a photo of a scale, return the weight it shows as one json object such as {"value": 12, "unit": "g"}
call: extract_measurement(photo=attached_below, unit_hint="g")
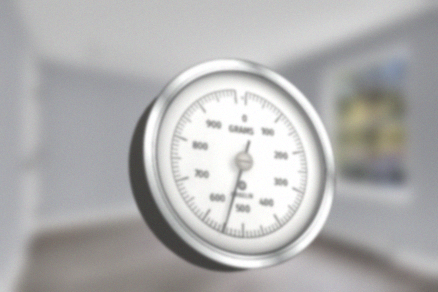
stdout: {"value": 550, "unit": "g"}
